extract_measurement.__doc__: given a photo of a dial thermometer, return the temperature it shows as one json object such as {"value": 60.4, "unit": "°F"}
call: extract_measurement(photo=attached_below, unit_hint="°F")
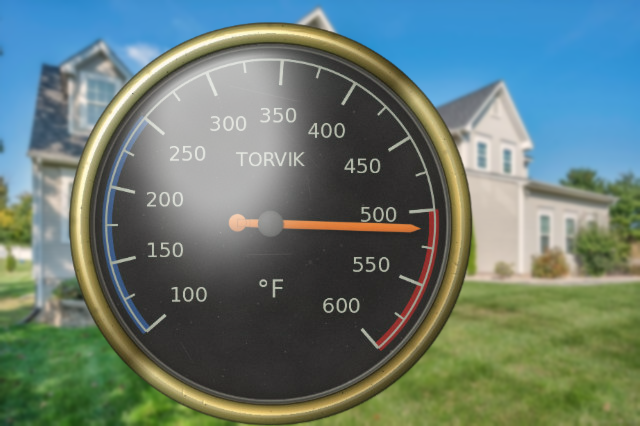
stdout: {"value": 512.5, "unit": "°F"}
